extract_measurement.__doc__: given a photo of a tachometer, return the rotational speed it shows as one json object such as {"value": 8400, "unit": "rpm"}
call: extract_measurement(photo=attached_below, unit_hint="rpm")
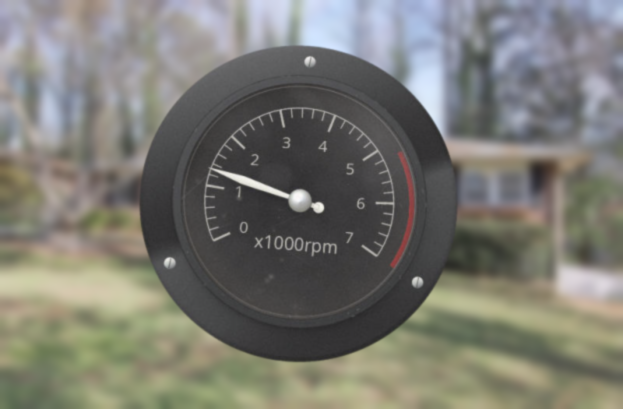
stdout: {"value": 1300, "unit": "rpm"}
